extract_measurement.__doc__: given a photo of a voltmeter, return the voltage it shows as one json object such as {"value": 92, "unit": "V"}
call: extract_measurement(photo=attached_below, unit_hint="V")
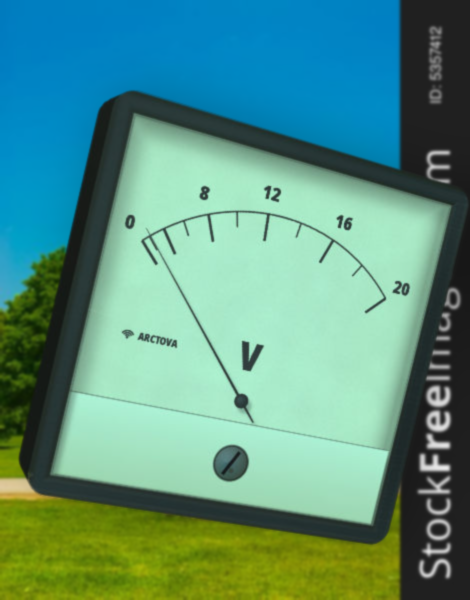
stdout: {"value": 2, "unit": "V"}
